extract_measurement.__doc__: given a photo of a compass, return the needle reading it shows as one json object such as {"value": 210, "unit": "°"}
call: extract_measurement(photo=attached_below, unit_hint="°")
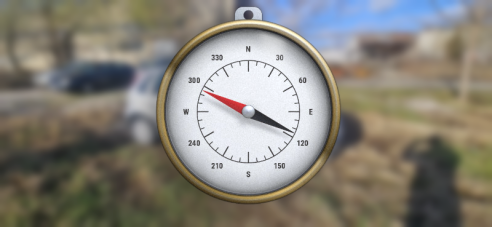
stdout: {"value": 295, "unit": "°"}
